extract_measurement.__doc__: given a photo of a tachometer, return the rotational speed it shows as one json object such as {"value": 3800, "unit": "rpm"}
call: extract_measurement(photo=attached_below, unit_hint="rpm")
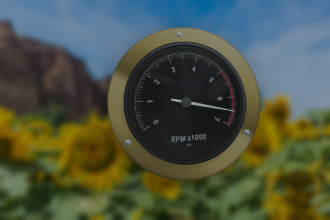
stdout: {"value": 6500, "unit": "rpm"}
